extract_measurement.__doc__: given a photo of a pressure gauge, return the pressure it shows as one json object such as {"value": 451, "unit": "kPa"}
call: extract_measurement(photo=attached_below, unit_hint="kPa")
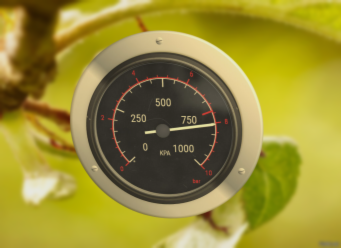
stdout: {"value": 800, "unit": "kPa"}
